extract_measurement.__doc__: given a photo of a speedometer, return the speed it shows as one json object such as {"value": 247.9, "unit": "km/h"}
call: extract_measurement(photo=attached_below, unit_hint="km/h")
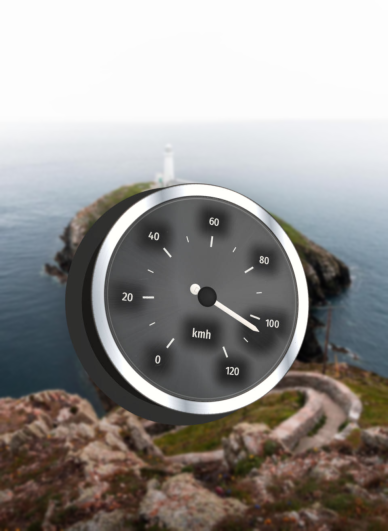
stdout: {"value": 105, "unit": "km/h"}
